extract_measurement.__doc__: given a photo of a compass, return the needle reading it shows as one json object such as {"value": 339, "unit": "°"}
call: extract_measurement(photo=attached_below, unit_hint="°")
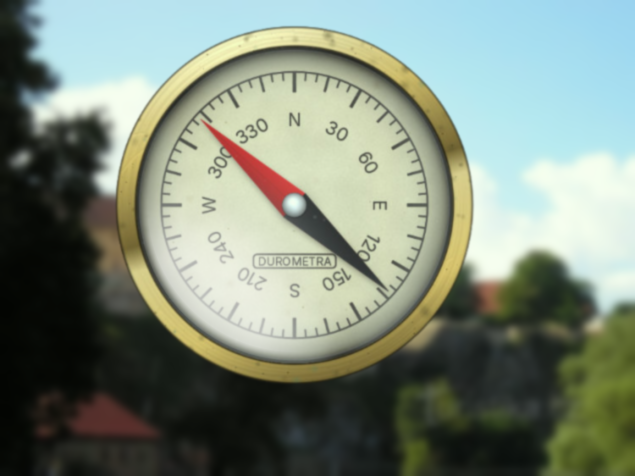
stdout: {"value": 312.5, "unit": "°"}
